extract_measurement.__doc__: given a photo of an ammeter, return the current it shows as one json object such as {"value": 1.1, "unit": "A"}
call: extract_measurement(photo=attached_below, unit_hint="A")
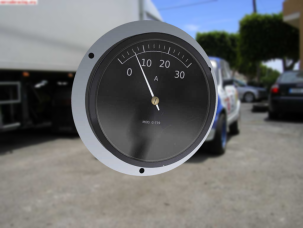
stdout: {"value": 6, "unit": "A"}
